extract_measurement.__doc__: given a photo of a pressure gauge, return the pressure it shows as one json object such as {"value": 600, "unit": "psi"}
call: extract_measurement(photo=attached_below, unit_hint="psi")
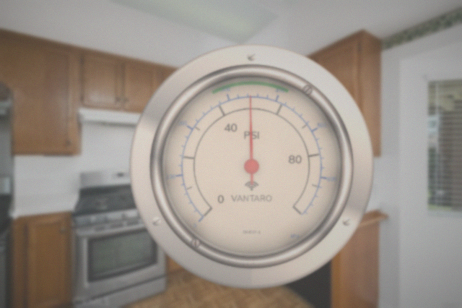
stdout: {"value": 50, "unit": "psi"}
